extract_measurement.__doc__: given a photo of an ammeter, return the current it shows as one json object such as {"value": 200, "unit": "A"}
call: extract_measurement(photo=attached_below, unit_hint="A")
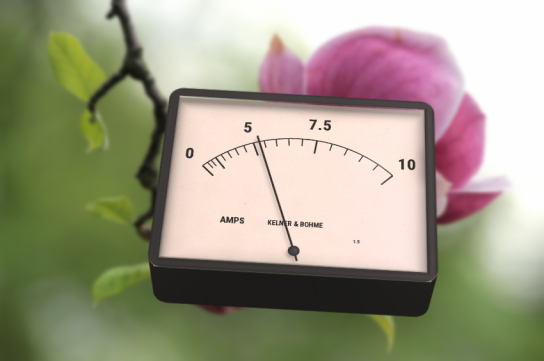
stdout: {"value": 5.25, "unit": "A"}
